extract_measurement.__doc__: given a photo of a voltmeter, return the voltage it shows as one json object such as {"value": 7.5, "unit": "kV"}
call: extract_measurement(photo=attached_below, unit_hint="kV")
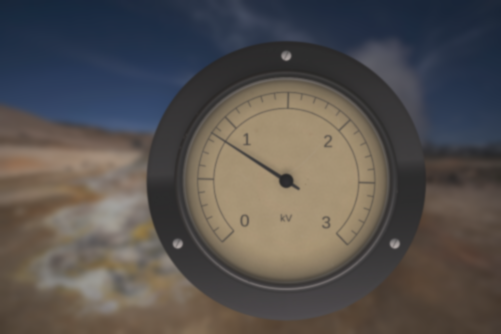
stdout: {"value": 0.85, "unit": "kV"}
